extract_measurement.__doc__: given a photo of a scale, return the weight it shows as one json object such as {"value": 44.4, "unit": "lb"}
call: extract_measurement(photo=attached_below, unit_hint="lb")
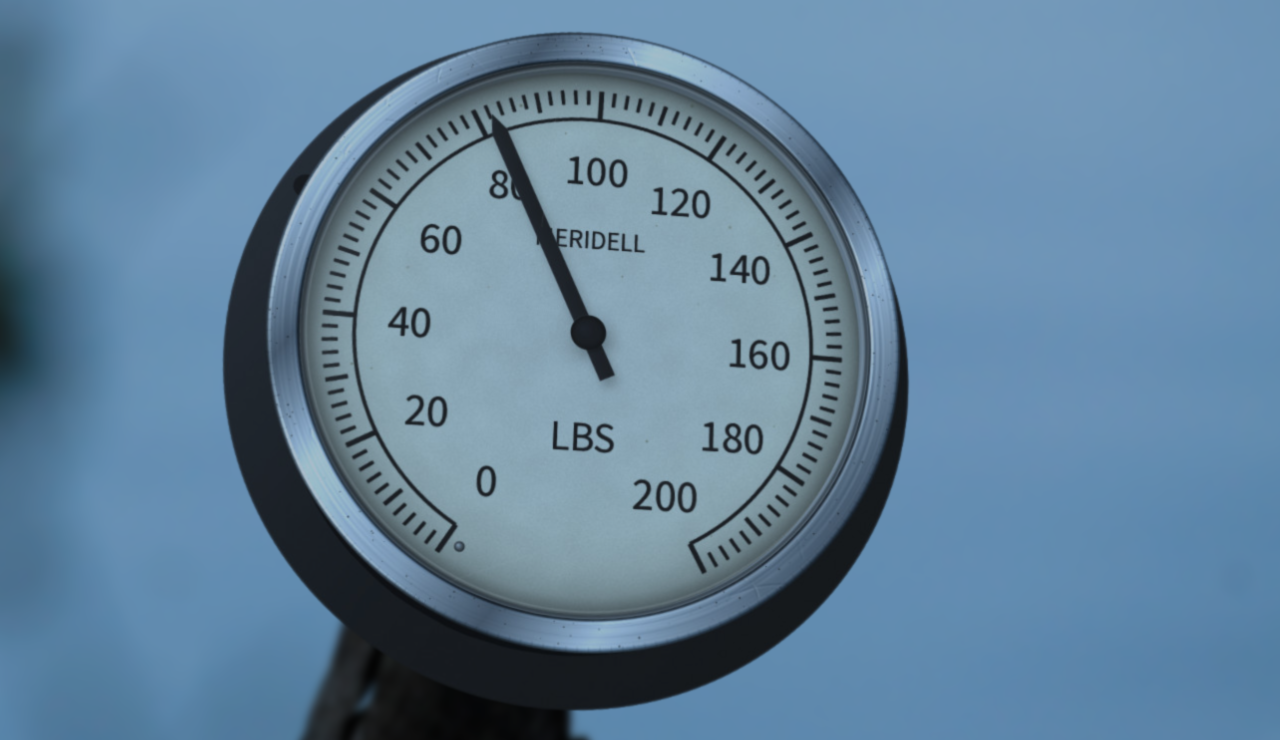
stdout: {"value": 82, "unit": "lb"}
